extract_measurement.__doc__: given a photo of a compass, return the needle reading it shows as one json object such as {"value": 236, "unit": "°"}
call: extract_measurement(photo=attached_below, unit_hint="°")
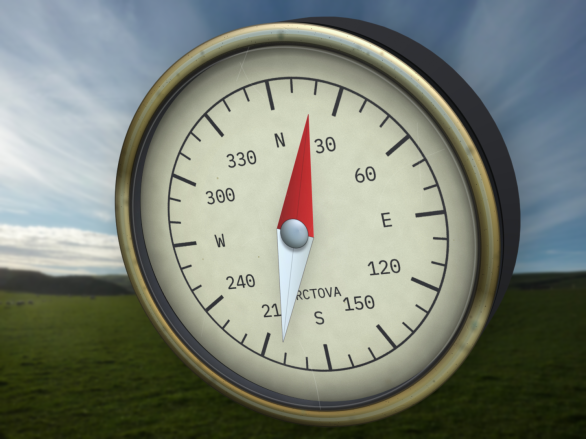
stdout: {"value": 20, "unit": "°"}
